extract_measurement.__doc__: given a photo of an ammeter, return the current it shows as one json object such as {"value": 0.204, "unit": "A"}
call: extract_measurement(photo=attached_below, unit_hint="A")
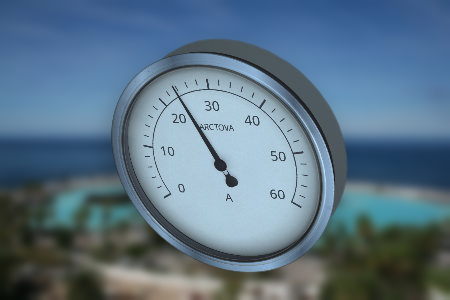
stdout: {"value": 24, "unit": "A"}
